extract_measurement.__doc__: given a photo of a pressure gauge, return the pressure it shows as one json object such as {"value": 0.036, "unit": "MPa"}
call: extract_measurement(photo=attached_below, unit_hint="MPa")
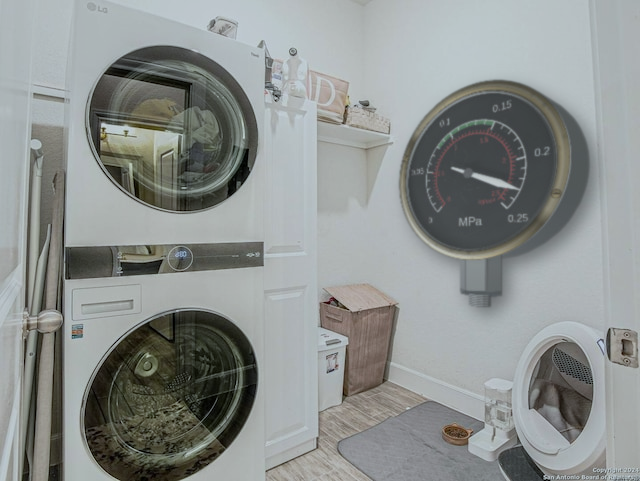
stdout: {"value": 0.23, "unit": "MPa"}
